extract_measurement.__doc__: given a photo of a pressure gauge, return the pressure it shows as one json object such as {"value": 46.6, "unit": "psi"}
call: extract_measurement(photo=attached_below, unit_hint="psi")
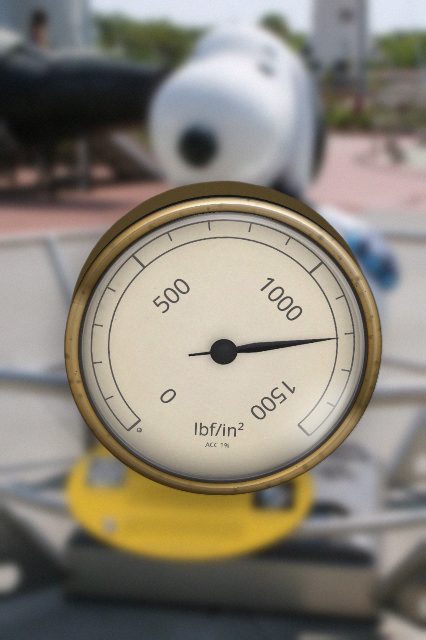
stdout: {"value": 1200, "unit": "psi"}
